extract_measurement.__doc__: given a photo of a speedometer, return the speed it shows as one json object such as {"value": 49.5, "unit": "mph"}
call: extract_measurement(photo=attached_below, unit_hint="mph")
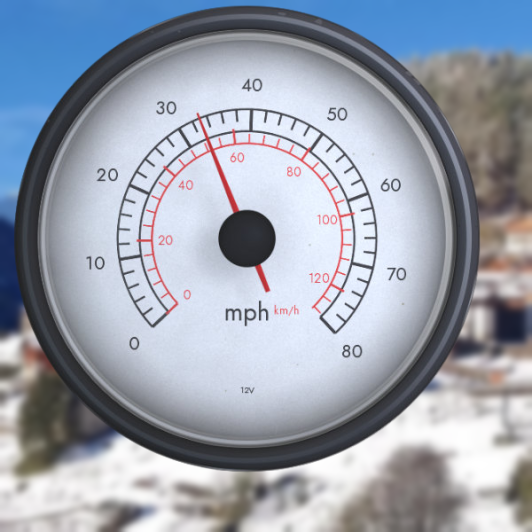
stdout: {"value": 33, "unit": "mph"}
